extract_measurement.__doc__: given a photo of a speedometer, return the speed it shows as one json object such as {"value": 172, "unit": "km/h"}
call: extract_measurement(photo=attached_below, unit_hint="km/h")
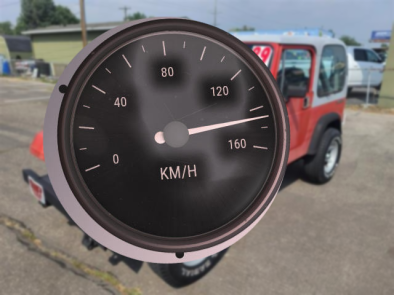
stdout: {"value": 145, "unit": "km/h"}
